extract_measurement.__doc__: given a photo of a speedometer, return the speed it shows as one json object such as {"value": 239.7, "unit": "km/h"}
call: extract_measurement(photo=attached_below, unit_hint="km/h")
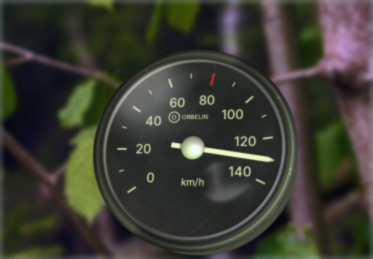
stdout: {"value": 130, "unit": "km/h"}
